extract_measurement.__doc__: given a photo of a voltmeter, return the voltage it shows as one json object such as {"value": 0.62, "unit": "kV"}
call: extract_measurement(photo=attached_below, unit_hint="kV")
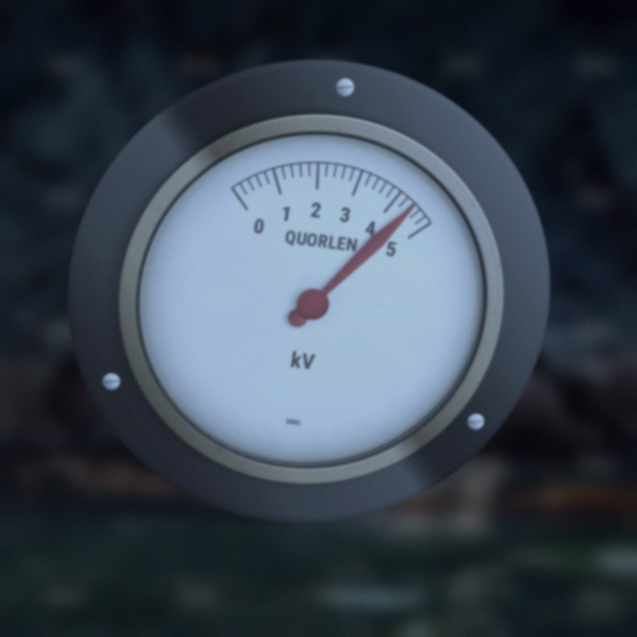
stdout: {"value": 4.4, "unit": "kV"}
